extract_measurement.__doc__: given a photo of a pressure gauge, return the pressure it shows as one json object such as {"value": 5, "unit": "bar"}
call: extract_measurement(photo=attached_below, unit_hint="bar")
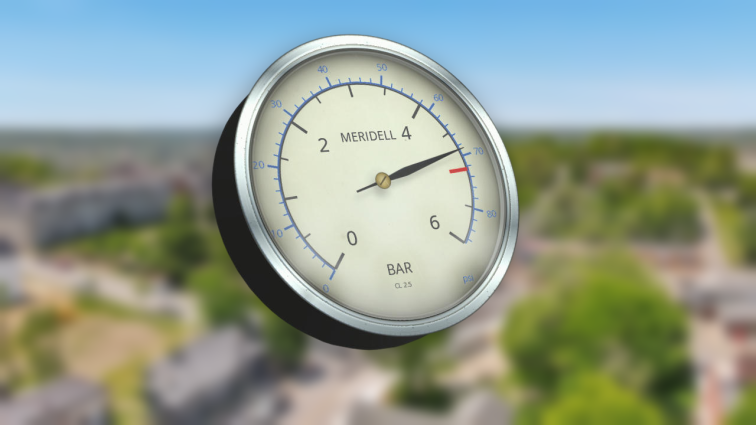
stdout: {"value": 4.75, "unit": "bar"}
